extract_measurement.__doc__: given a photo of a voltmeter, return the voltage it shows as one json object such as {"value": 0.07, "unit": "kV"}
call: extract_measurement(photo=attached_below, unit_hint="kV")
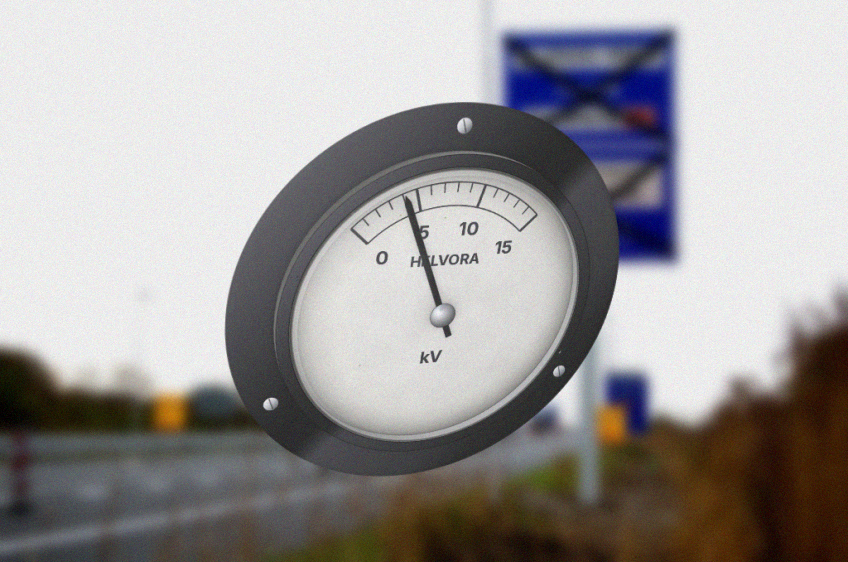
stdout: {"value": 4, "unit": "kV"}
